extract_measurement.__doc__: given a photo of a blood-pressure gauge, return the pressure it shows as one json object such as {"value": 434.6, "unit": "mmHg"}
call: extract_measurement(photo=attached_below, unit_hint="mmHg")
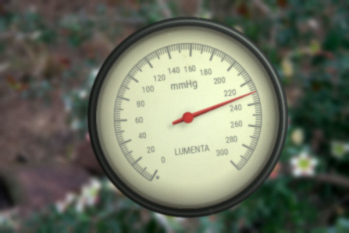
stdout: {"value": 230, "unit": "mmHg"}
